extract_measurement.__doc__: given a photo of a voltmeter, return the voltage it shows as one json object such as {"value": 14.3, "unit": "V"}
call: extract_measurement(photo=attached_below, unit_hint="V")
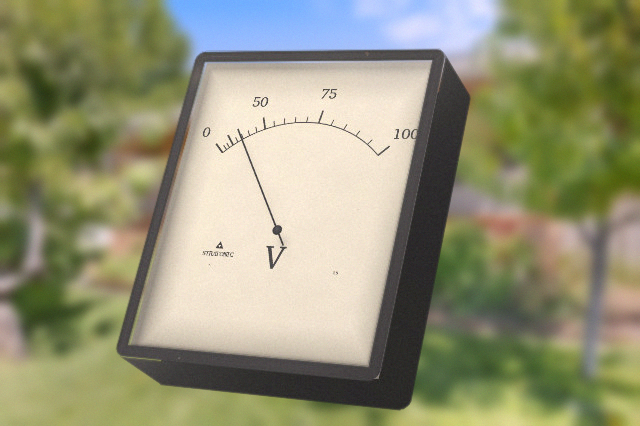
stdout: {"value": 35, "unit": "V"}
